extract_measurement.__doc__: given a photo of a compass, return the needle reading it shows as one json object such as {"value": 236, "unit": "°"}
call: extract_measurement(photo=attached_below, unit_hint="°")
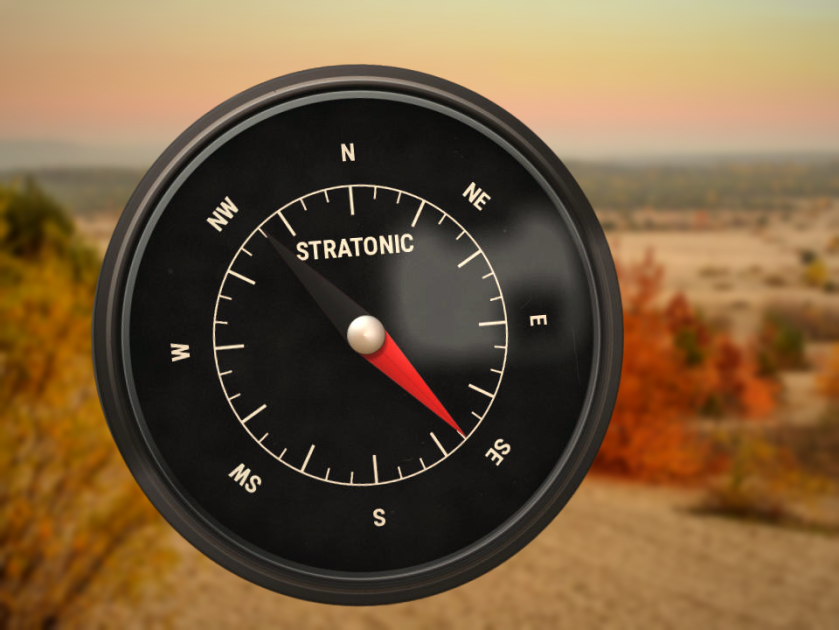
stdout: {"value": 140, "unit": "°"}
